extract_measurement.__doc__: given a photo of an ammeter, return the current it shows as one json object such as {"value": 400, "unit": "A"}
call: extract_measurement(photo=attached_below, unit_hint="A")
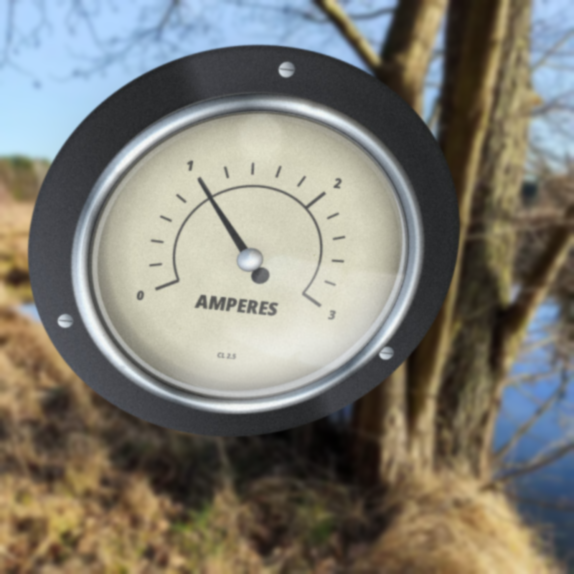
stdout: {"value": 1, "unit": "A"}
